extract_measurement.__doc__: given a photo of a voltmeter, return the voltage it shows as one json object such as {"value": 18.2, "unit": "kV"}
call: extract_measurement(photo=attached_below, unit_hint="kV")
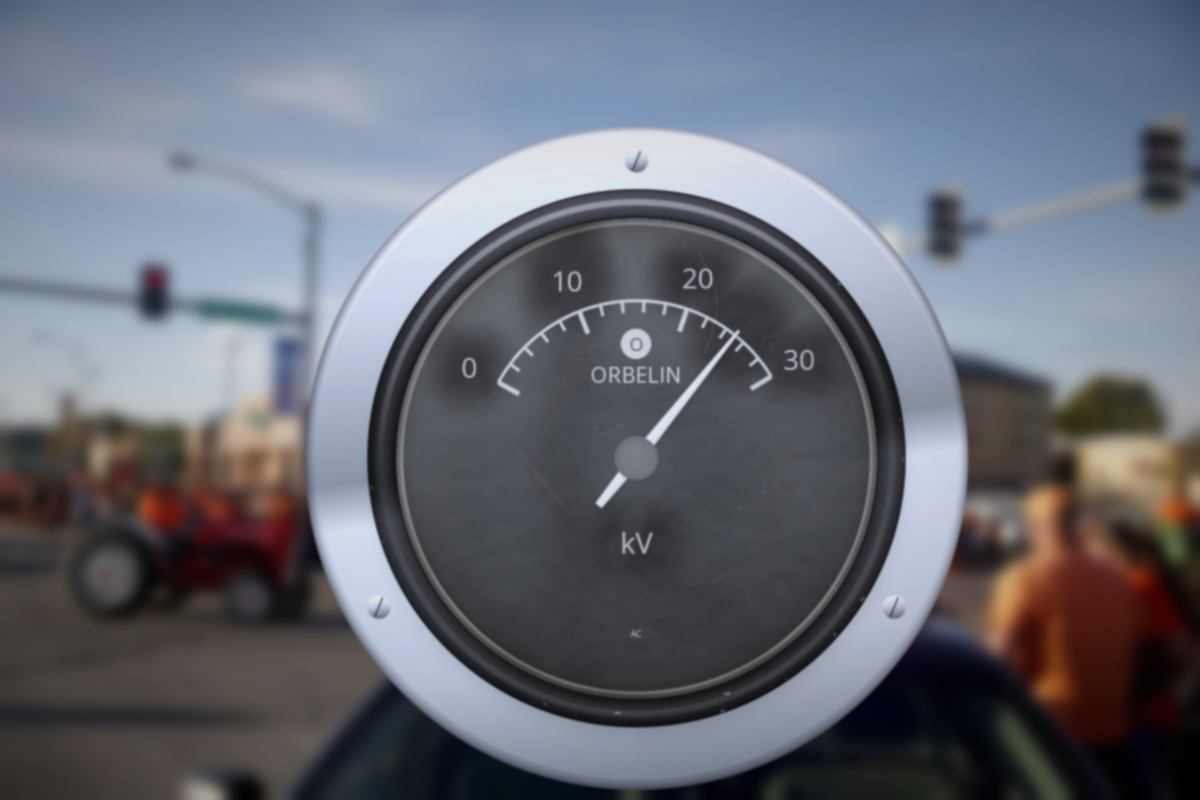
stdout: {"value": 25, "unit": "kV"}
